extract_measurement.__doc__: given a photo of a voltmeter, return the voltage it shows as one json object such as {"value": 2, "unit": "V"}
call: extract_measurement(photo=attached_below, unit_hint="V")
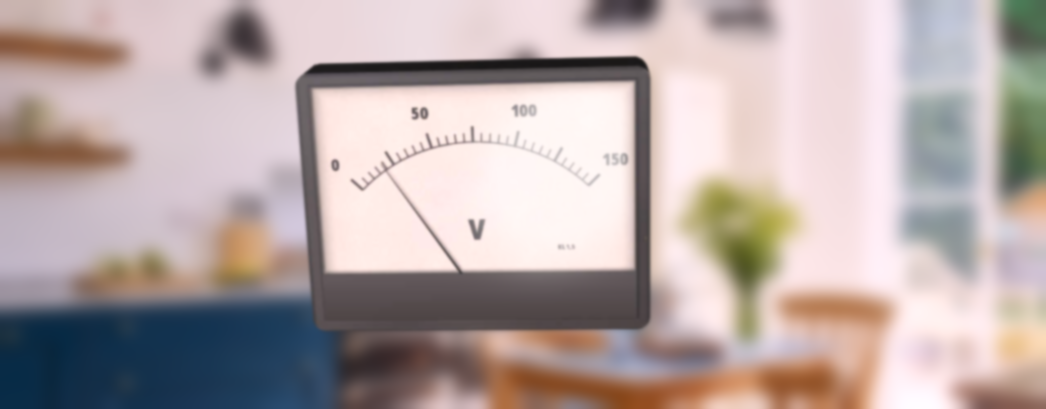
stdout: {"value": 20, "unit": "V"}
